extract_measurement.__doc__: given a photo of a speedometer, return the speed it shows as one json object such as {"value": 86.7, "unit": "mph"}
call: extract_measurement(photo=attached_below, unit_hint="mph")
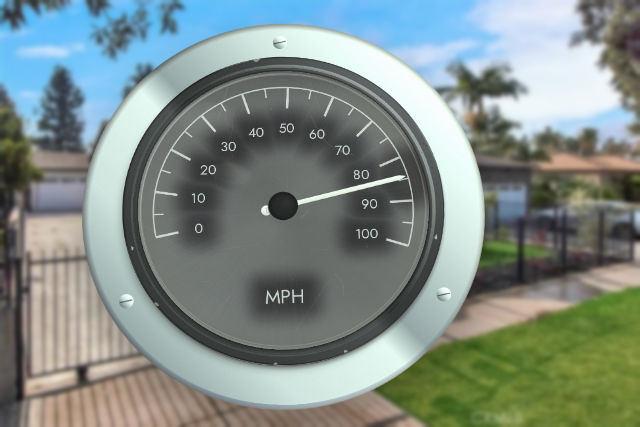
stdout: {"value": 85, "unit": "mph"}
